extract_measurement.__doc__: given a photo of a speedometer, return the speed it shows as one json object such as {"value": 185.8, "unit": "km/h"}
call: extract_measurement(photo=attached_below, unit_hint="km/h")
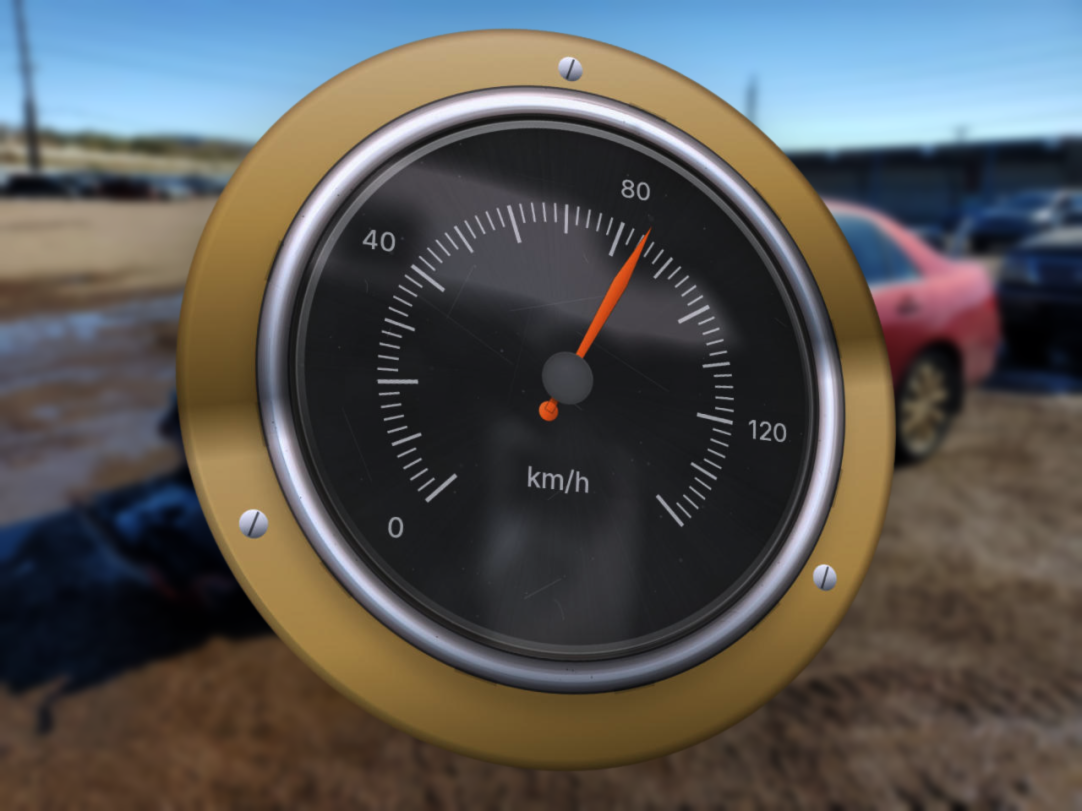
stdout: {"value": 84, "unit": "km/h"}
